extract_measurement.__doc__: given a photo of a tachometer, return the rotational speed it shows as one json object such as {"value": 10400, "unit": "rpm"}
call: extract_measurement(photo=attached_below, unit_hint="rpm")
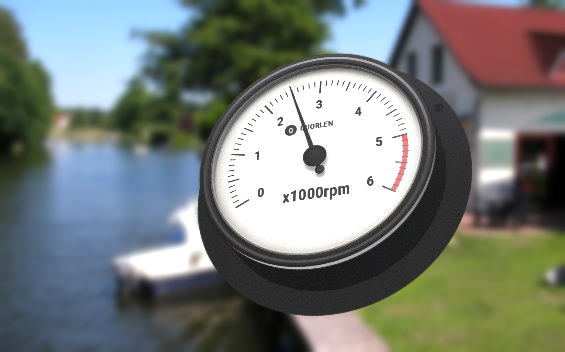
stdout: {"value": 2500, "unit": "rpm"}
